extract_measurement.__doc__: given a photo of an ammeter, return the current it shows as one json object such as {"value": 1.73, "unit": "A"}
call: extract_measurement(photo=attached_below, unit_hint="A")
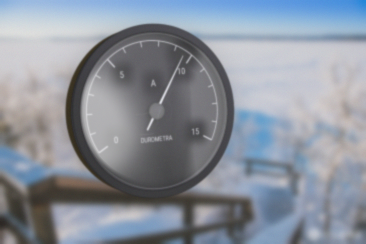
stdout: {"value": 9.5, "unit": "A"}
